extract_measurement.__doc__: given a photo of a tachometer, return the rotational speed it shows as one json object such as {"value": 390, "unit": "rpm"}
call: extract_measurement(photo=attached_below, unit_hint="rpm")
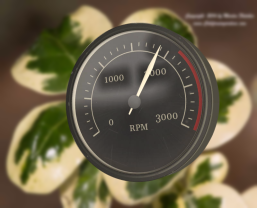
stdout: {"value": 1900, "unit": "rpm"}
